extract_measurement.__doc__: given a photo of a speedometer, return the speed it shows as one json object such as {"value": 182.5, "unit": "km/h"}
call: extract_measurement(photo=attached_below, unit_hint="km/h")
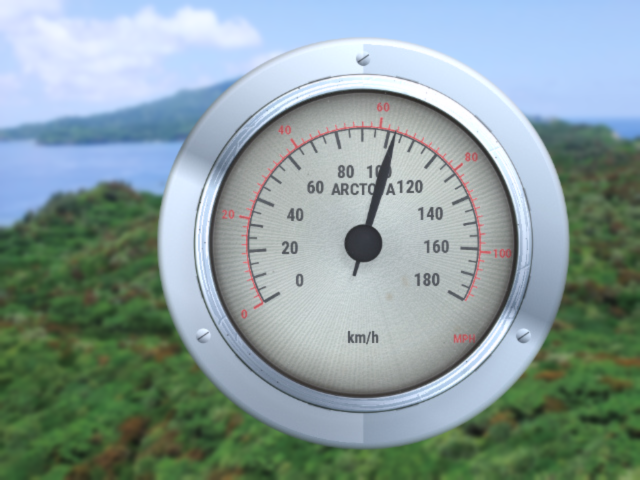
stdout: {"value": 102.5, "unit": "km/h"}
